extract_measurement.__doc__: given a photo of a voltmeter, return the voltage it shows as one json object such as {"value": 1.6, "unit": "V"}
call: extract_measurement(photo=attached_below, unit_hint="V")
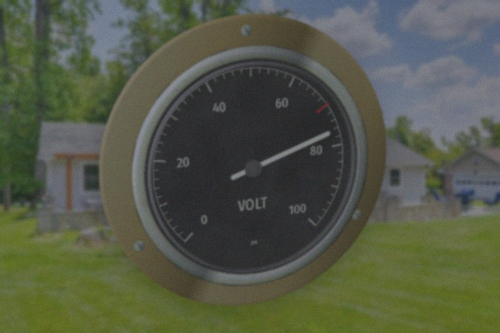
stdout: {"value": 76, "unit": "V"}
